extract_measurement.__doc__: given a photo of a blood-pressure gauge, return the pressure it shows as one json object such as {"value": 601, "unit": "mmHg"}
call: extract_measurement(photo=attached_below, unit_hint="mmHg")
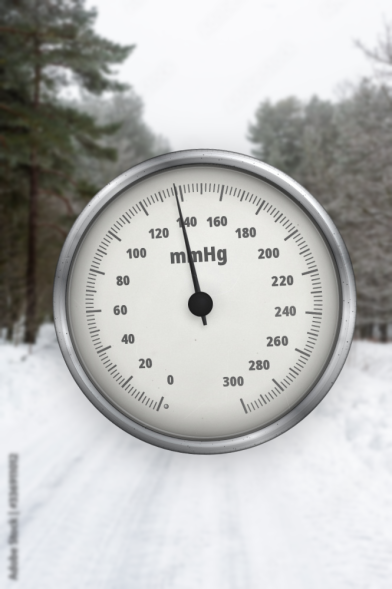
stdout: {"value": 138, "unit": "mmHg"}
